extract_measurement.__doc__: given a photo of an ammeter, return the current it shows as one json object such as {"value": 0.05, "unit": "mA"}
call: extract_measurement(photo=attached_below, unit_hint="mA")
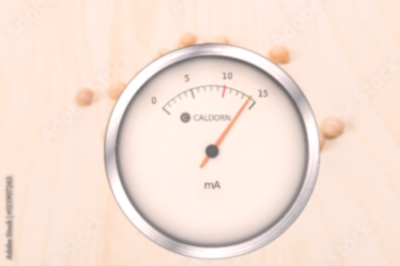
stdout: {"value": 14, "unit": "mA"}
